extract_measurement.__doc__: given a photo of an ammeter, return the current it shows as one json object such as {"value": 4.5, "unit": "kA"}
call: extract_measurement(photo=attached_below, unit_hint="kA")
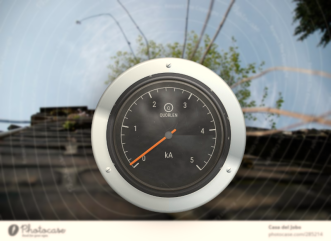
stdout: {"value": 0.1, "unit": "kA"}
